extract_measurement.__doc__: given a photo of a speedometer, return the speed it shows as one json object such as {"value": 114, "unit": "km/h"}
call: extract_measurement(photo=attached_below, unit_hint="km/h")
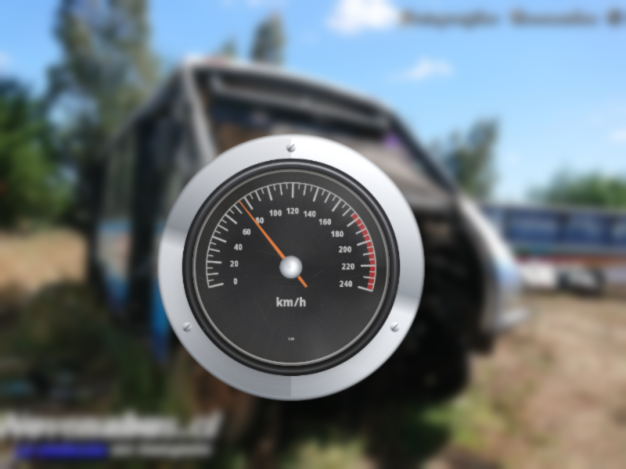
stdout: {"value": 75, "unit": "km/h"}
